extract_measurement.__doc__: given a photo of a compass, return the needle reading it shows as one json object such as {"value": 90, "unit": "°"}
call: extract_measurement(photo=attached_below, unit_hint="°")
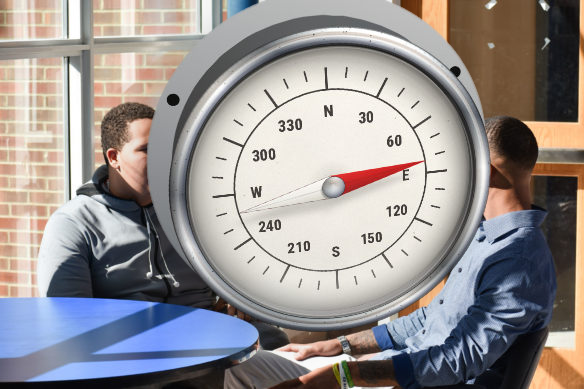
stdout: {"value": 80, "unit": "°"}
